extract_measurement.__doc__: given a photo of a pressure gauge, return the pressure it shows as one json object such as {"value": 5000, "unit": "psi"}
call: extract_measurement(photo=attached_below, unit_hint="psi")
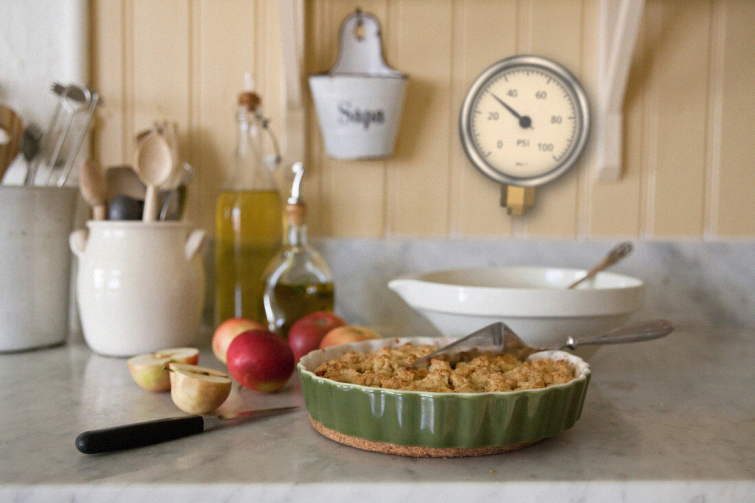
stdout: {"value": 30, "unit": "psi"}
